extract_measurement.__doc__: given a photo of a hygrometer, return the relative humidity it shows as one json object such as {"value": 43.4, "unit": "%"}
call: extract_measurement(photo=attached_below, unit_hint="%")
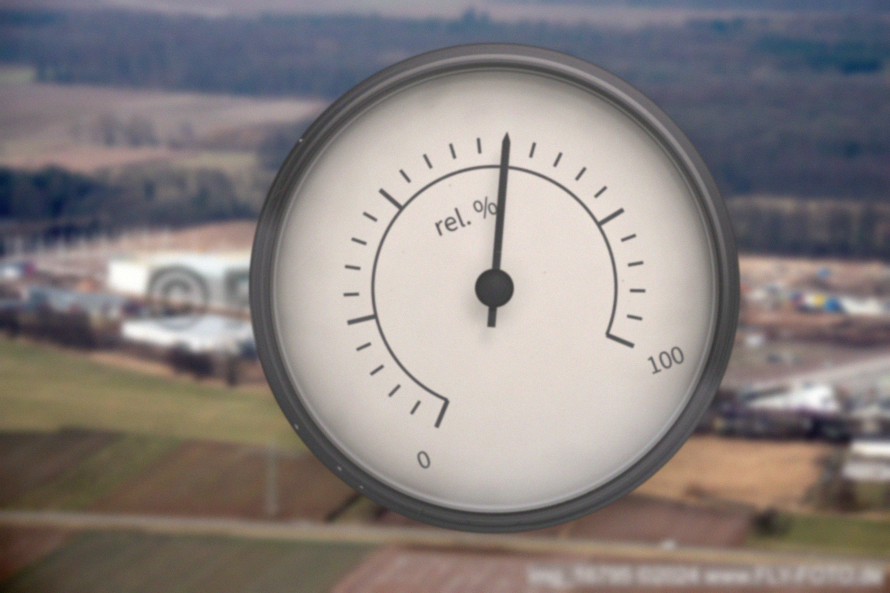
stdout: {"value": 60, "unit": "%"}
